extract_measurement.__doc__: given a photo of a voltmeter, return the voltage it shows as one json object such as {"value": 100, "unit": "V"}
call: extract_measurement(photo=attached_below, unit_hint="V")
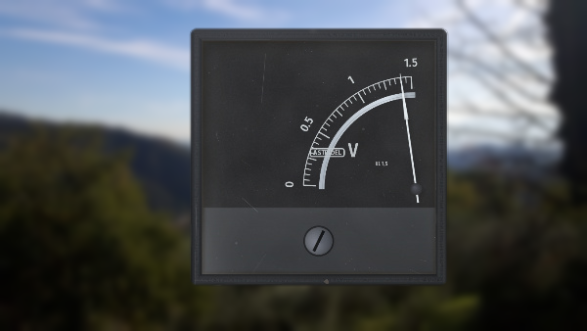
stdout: {"value": 1.4, "unit": "V"}
